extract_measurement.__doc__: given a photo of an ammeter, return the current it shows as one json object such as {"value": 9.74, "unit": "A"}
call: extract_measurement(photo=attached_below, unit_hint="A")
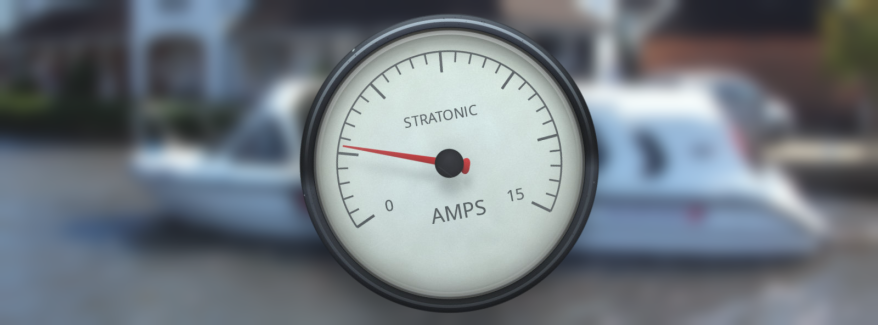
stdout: {"value": 2.75, "unit": "A"}
